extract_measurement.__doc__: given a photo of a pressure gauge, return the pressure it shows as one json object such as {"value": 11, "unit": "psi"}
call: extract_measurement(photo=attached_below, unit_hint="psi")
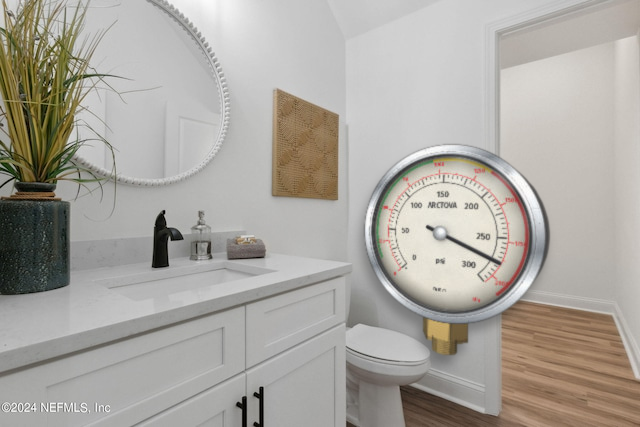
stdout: {"value": 275, "unit": "psi"}
